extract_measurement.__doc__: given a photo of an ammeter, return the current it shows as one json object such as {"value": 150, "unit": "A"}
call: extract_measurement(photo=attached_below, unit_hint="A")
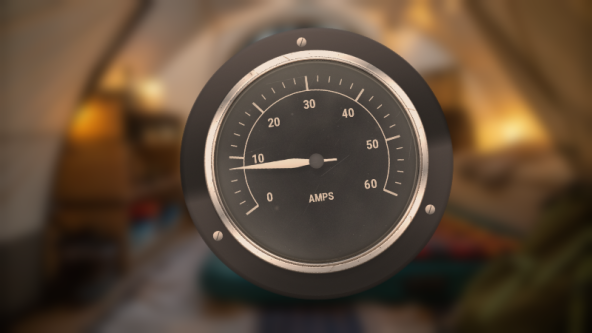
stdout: {"value": 8, "unit": "A"}
